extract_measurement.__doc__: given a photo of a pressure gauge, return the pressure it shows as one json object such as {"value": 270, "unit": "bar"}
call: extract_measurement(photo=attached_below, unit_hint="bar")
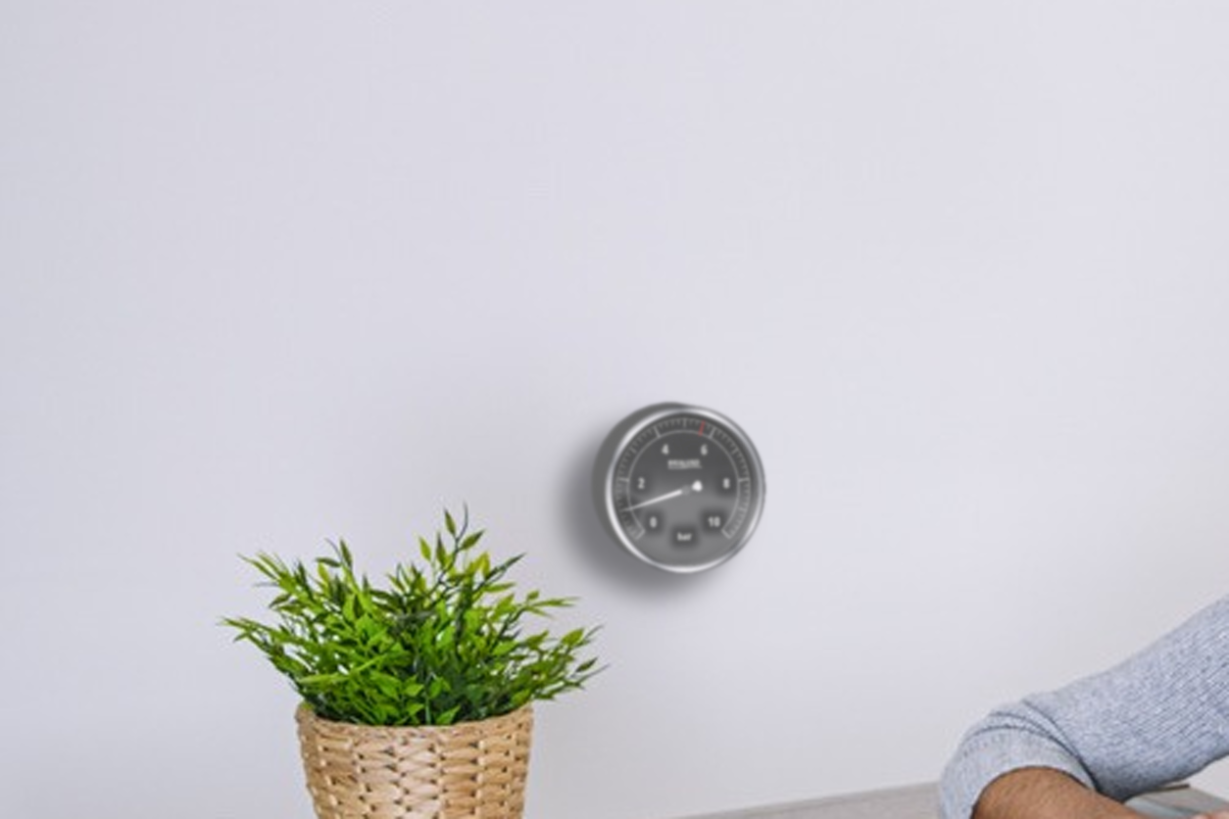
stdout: {"value": 1, "unit": "bar"}
